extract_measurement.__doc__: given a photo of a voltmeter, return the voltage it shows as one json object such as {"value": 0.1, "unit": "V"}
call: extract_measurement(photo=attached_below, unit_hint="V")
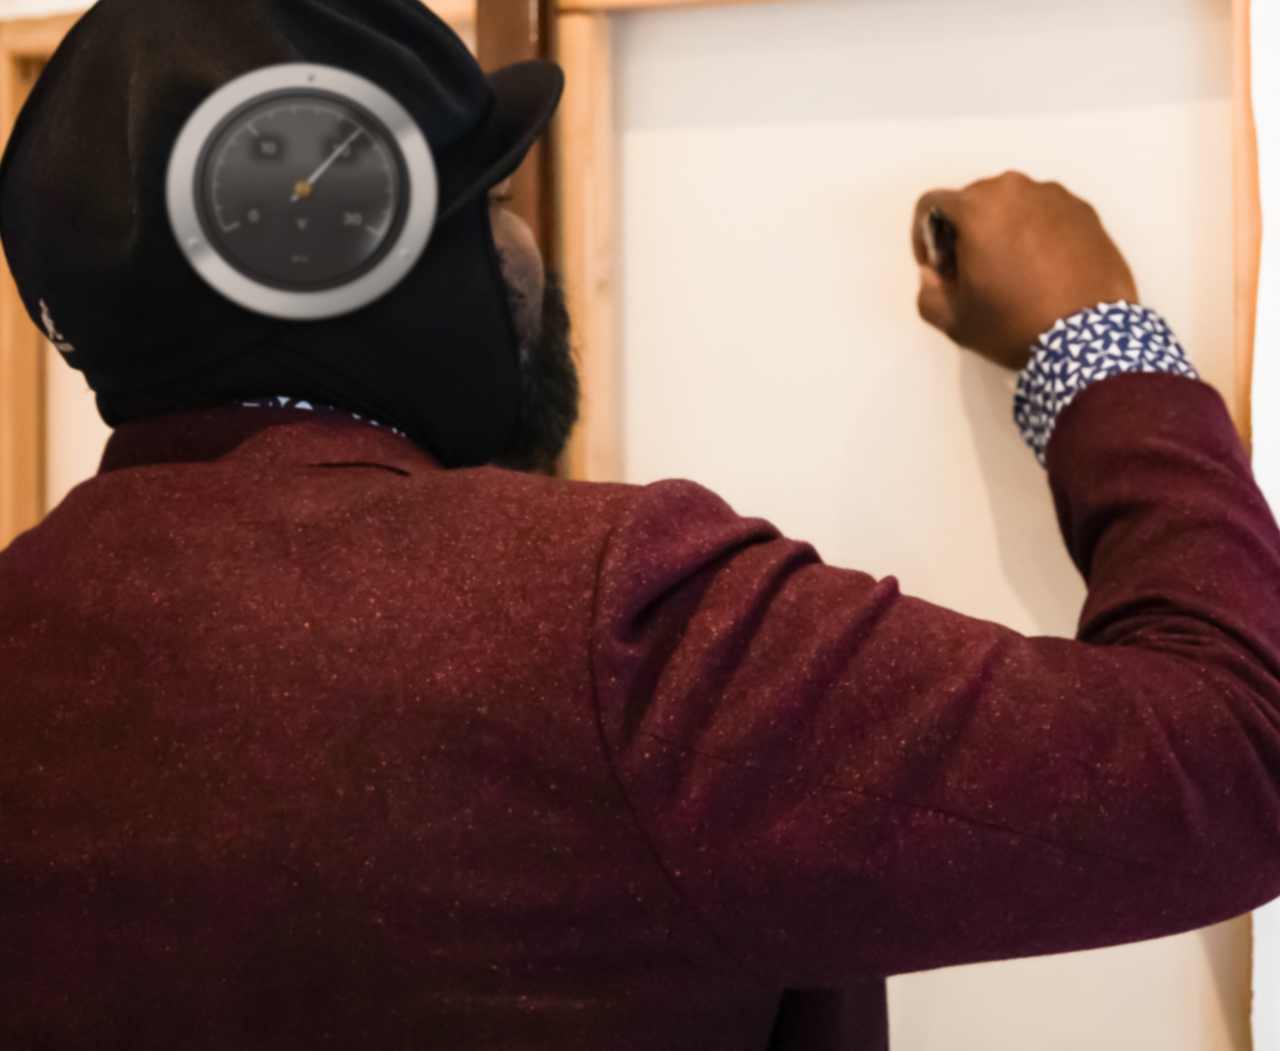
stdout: {"value": 20, "unit": "V"}
